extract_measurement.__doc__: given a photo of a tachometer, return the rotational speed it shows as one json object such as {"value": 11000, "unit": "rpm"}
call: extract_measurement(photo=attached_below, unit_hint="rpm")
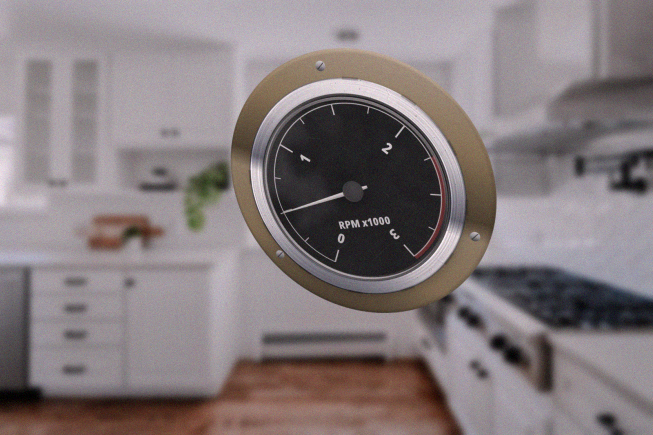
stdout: {"value": 500, "unit": "rpm"}
